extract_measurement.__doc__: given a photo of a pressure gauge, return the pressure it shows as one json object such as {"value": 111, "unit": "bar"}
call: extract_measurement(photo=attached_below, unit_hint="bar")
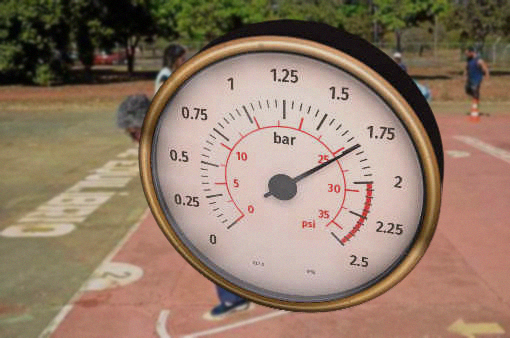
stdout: {"value": 1.75, "unit": "bar"}
